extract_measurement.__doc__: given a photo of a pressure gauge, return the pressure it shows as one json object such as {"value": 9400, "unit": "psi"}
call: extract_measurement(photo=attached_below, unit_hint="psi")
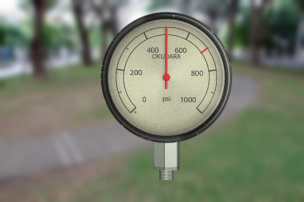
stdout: {"value": 500, "unit": "psi"}
